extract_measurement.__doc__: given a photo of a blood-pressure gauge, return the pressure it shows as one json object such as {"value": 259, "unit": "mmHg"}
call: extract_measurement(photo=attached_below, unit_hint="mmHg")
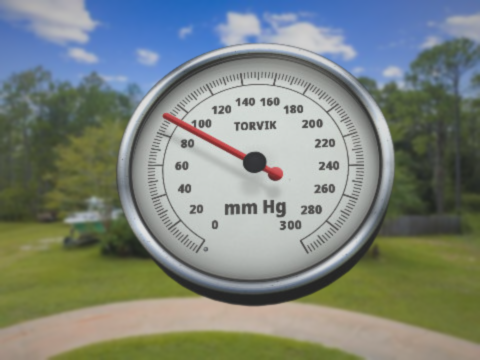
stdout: {"value": 90, "unit": "mmHg"}
